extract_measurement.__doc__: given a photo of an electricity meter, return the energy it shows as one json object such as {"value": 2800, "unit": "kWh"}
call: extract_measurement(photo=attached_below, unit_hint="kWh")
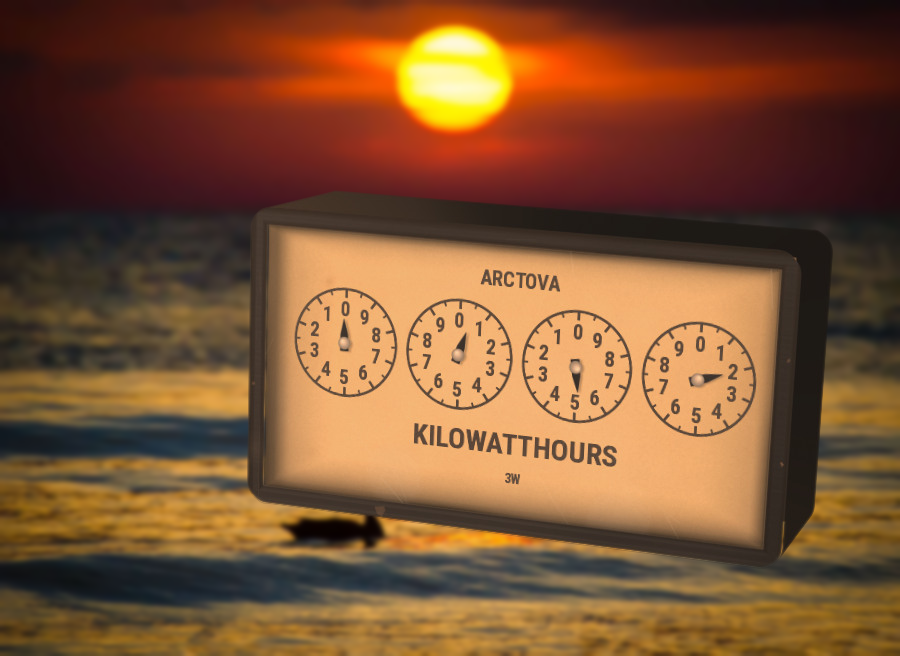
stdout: {"value": 52, "unit": "kWh"}
